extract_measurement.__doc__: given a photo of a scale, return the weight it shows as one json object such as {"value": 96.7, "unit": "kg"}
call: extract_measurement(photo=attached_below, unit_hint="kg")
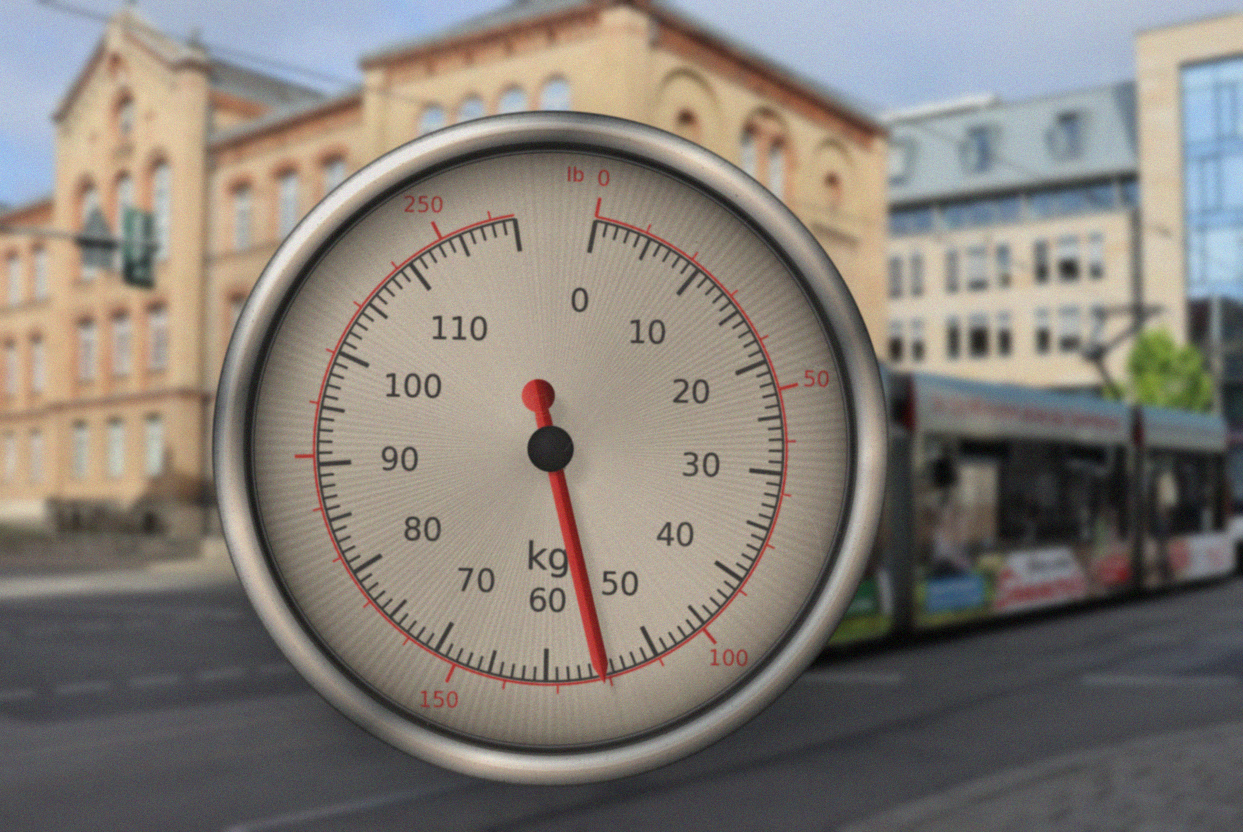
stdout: {"value": 55, "unit": "kg"}
